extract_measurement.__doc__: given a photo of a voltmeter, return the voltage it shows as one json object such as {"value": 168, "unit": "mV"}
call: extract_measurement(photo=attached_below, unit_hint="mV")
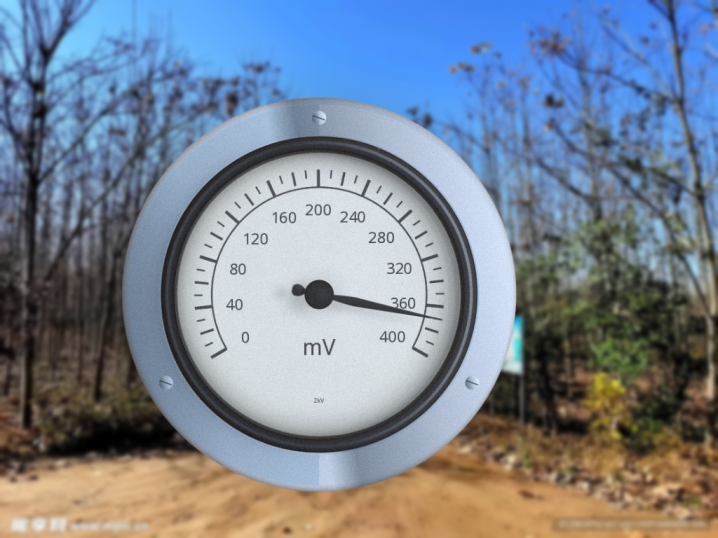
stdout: {"value": 370, "unit": "mV"}
